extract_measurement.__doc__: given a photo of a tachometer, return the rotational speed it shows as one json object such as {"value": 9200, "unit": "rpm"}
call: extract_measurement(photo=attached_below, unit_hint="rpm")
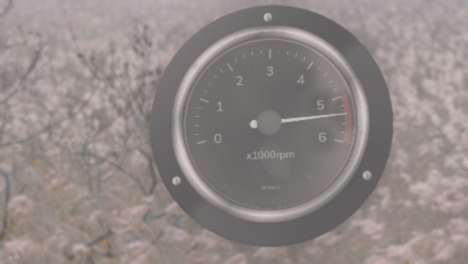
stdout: {"value": 5400, "unit": "rpm"}
